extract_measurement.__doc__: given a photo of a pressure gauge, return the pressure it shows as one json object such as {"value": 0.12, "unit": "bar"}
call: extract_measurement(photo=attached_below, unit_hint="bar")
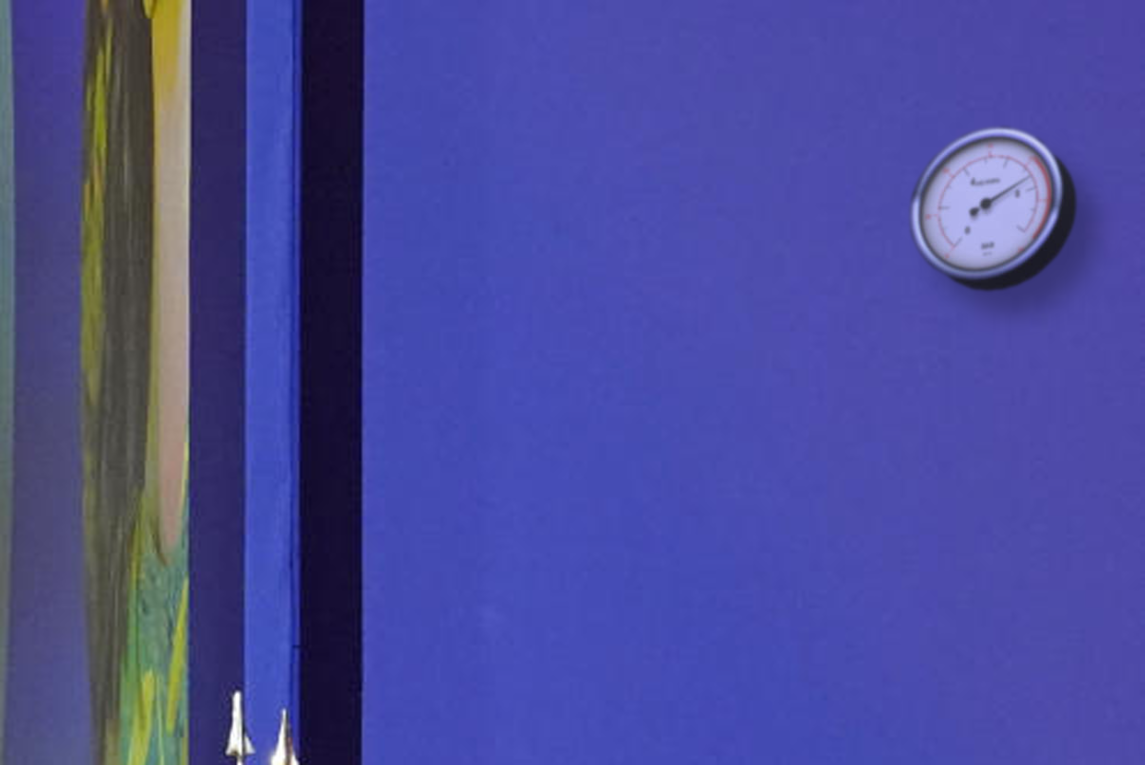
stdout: {"value": 7.5, "unit": "bar"}
